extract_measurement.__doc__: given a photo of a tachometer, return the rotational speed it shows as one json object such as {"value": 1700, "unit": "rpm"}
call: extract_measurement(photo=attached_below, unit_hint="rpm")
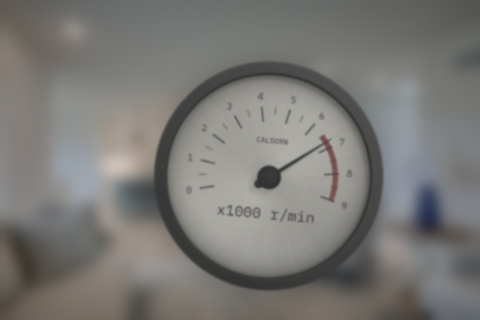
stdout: {"value": 6750, "unit": "rpm"}
